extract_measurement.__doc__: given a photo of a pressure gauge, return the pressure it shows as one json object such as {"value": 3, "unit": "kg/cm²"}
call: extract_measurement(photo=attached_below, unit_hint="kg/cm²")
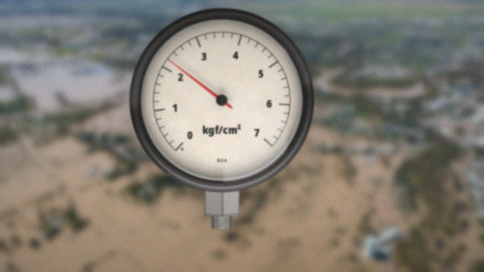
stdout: {"value": 2.2, "unit": "kg/cm²"}
